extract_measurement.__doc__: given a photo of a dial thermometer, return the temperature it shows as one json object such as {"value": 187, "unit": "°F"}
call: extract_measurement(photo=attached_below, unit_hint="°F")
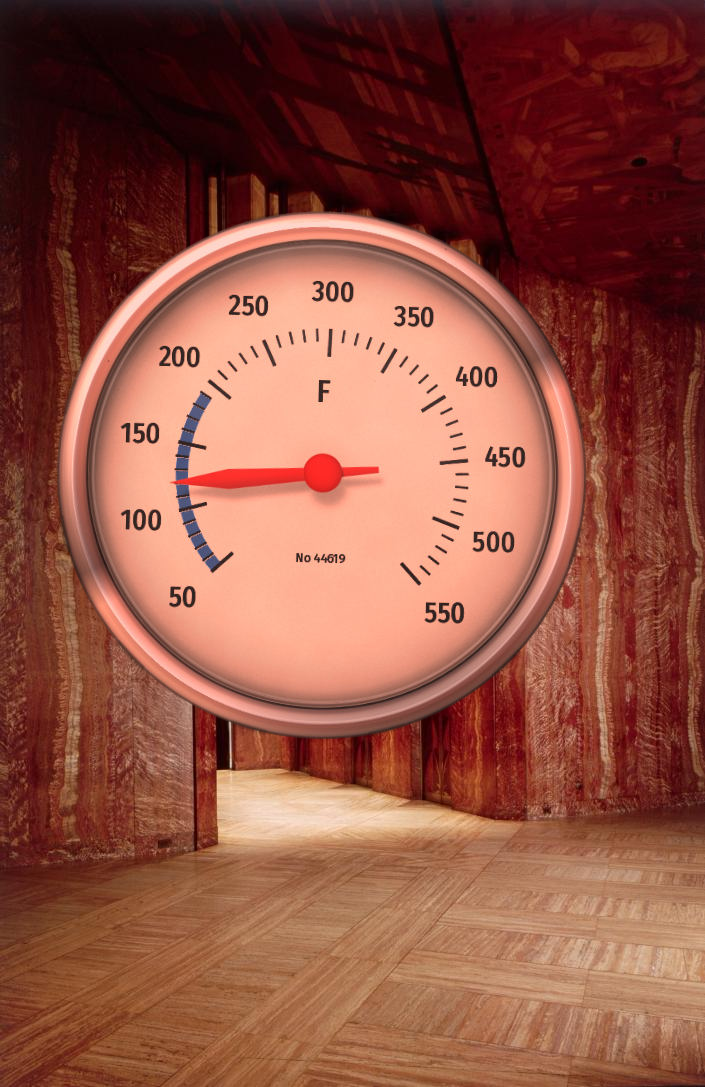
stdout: {"value": 120, "unit": "°F"}
